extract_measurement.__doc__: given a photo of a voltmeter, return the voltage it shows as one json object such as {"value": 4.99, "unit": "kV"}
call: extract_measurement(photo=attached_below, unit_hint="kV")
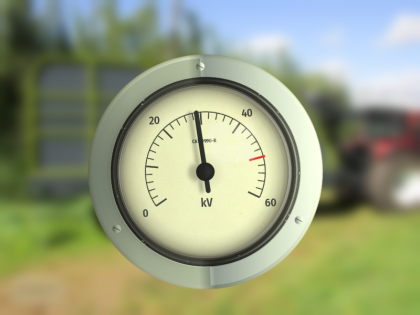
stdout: {"value": 29, "unit": "kV"}
